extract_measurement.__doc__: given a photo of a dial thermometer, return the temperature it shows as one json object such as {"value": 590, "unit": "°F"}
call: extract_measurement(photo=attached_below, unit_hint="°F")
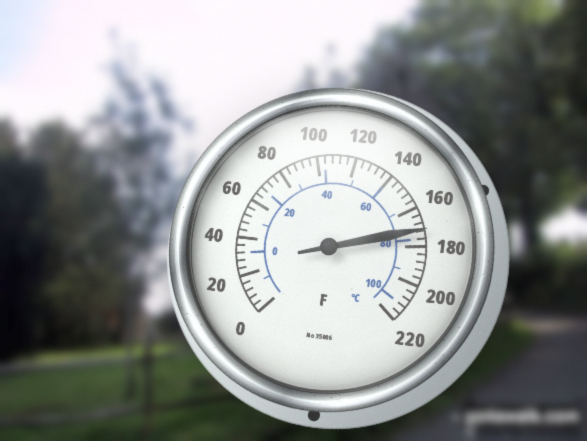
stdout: {"value": 172, "unit": "°F"}
